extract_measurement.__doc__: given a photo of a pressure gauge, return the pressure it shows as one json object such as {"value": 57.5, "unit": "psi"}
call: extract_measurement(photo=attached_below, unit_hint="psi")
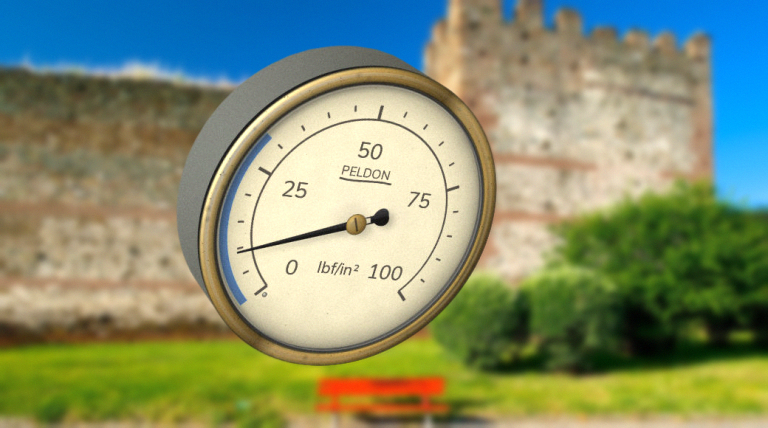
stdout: {"value": 10, "unit": "psi"}
